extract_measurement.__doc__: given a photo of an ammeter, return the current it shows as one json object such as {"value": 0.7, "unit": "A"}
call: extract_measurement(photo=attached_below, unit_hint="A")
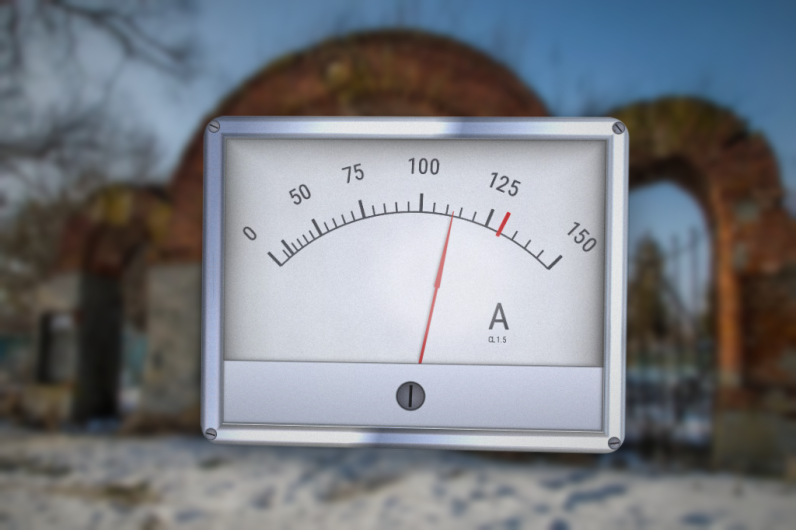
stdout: {"value": 112.5, "unit": "A"}
